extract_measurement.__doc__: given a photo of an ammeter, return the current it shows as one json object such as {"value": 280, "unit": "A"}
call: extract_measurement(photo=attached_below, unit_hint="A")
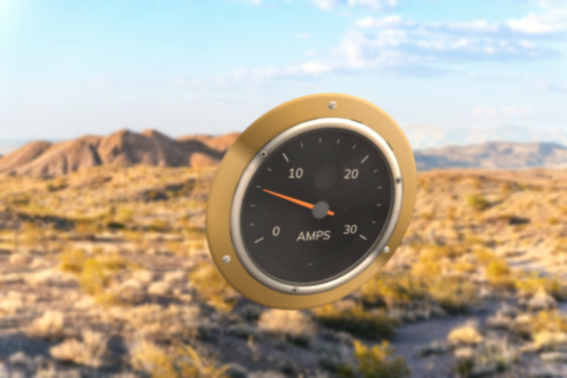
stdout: {"value": 6, "unit": "A"}
